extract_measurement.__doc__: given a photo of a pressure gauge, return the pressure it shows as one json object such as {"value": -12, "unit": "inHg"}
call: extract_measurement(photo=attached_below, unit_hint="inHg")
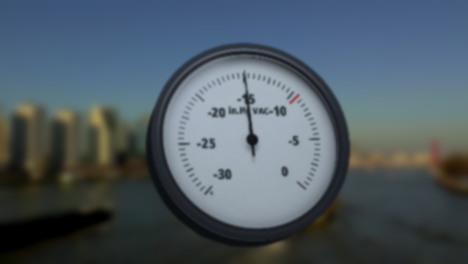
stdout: {"value": -15, "unit": "inHg"}
